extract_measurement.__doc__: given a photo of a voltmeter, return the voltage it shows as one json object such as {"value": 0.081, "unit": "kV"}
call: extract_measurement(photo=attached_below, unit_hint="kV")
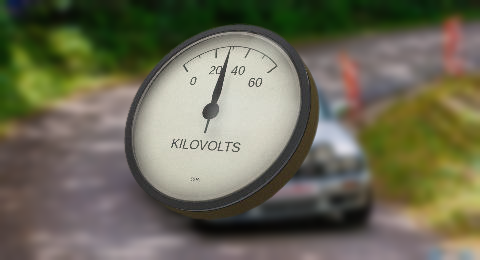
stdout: {"value": 30, "unit": "kV"}
